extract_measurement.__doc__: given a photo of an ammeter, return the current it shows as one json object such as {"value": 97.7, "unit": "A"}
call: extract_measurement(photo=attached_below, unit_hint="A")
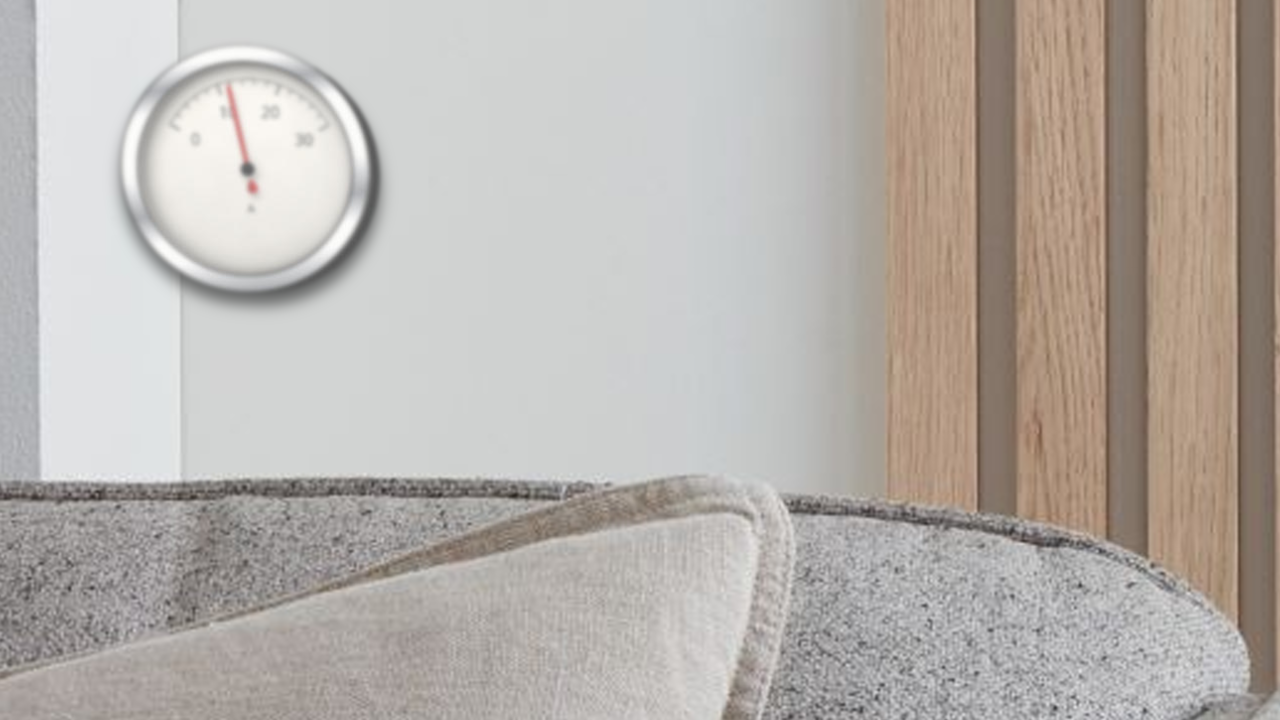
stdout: {"value": 12, "unit": "A"}
